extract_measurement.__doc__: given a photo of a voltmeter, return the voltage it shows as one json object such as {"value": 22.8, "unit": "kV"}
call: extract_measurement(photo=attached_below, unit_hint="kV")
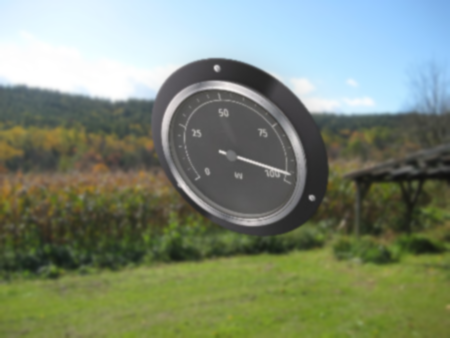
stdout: {"value": 95, "unit": "kV"}
